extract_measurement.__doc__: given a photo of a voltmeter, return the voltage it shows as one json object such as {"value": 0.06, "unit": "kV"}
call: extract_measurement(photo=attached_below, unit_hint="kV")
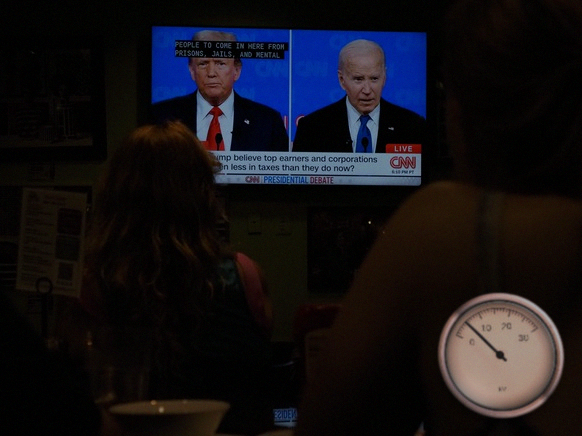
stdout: {"value": 5, "unit": "kV"}
